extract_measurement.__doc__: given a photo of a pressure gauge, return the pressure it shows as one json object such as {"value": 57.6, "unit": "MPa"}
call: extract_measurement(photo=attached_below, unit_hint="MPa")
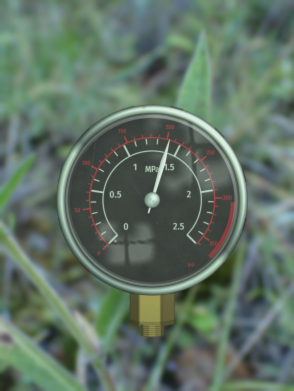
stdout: {"value": 1.4, "unit": "MPa"}
